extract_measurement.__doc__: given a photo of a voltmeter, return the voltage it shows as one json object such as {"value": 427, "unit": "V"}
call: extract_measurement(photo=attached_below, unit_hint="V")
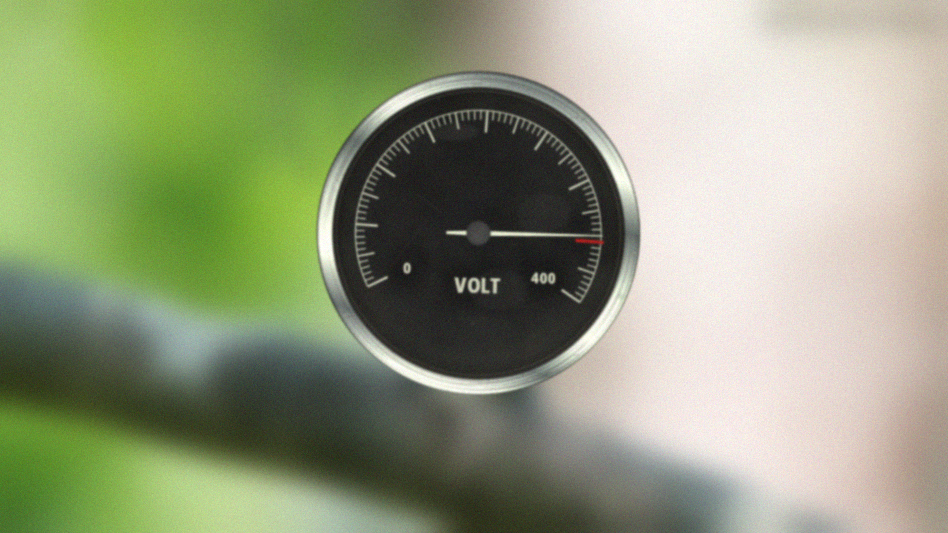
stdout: {"value": 345, "unit": "V"}
